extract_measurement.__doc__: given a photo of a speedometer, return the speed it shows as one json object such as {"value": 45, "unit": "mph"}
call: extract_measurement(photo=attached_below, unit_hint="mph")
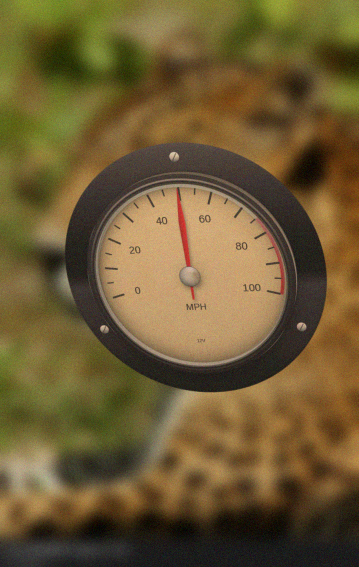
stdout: {"value": 50, "unit": "mph"}
